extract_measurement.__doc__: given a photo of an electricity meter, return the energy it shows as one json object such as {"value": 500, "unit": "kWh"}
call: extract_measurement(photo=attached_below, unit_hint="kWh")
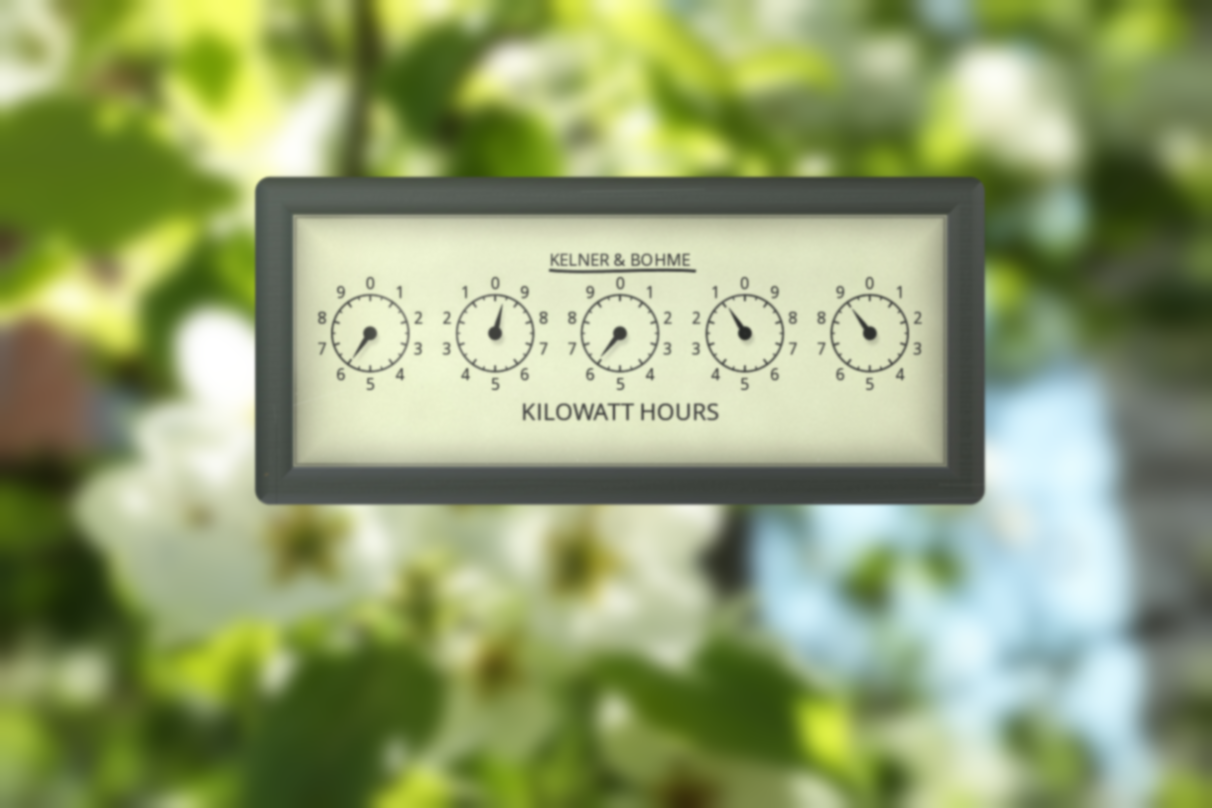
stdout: {"value": 59609, "unit": "kWh"}
